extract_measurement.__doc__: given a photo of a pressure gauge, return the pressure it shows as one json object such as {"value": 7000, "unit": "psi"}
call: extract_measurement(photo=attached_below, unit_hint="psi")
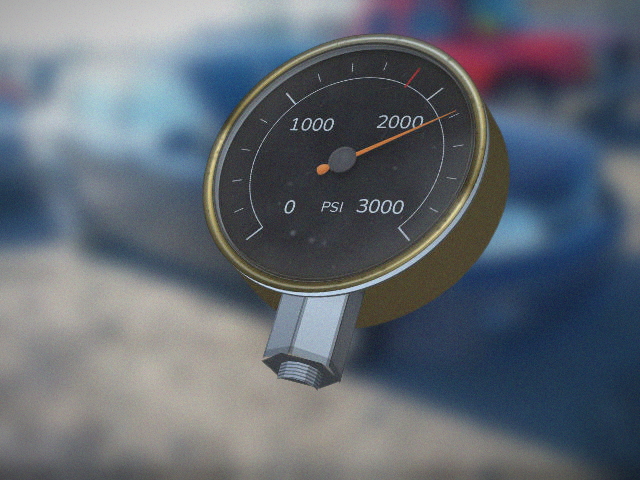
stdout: {"value": 2200, "unit": "psi"}
